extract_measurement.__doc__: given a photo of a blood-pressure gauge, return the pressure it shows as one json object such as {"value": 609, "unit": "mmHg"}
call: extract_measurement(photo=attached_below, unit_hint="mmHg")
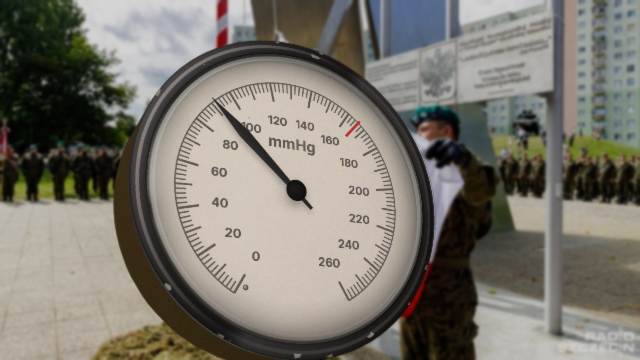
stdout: {"value": 90, "unit": "mmHg"}
